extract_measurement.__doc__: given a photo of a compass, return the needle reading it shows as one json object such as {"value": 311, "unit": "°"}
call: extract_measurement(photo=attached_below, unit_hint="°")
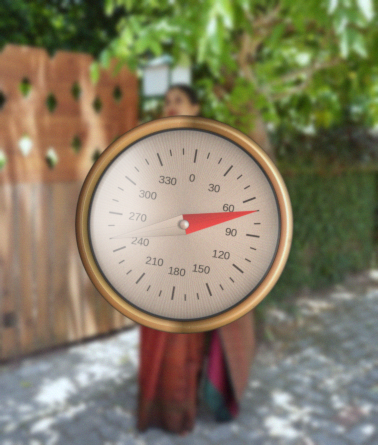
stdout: {"value": 70, "unit": "°"}
